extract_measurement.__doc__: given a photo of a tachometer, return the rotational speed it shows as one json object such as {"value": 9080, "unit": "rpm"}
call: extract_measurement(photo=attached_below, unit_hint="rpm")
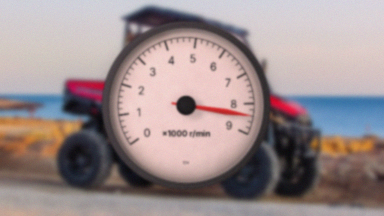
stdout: {"value": 8400, "unit": "rpm"}
